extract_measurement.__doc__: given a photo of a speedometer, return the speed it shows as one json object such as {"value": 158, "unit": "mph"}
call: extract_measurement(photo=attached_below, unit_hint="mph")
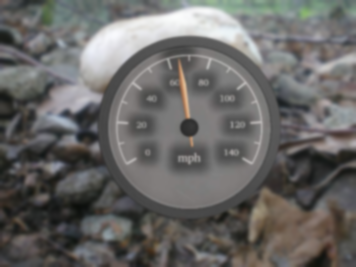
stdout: {"value": 65, "unit": "mph"}
